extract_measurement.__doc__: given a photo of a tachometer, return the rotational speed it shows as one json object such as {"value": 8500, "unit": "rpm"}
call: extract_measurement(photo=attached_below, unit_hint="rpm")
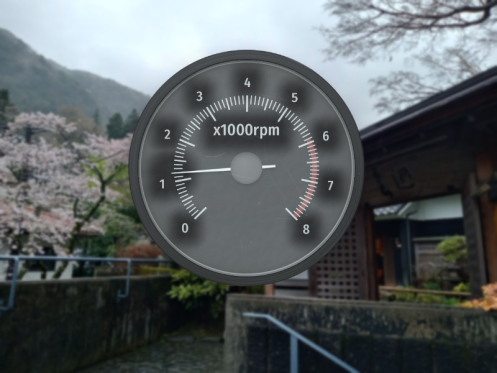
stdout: {"value": 1200, "unit": "rpm"}
